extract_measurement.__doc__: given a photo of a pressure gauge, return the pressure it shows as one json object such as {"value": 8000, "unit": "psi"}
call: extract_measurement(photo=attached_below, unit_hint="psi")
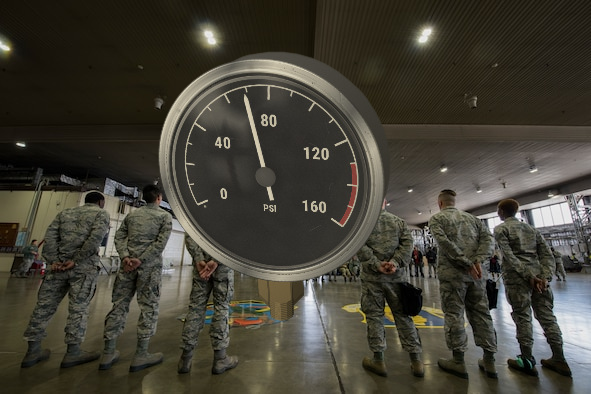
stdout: {"value": 70, "unit": "psi"}
